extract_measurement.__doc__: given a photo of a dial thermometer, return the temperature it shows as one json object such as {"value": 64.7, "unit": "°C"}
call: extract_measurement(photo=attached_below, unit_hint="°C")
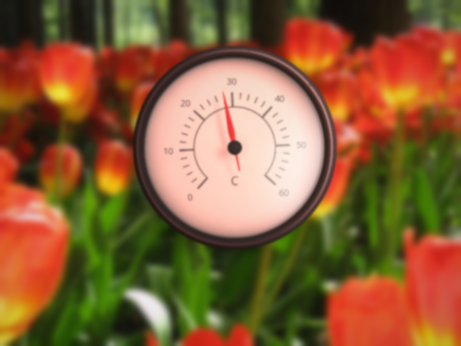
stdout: {"value": 28, "unit": "°C"}
